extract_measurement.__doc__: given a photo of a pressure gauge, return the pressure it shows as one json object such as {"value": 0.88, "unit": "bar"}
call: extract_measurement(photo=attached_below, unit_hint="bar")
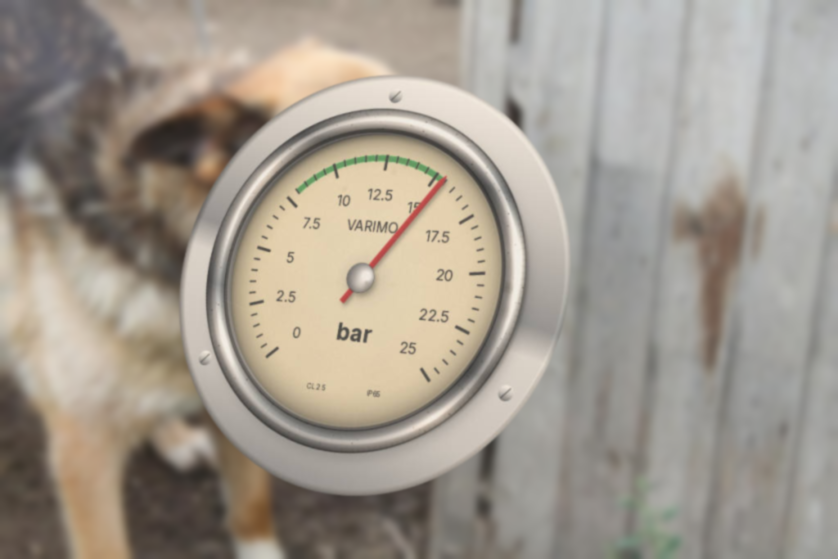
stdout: {"value": 15.5, "unit": "bar"}
